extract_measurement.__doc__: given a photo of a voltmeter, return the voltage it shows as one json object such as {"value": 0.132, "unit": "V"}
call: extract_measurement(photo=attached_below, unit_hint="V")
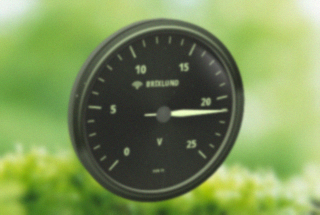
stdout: {"value": 21, "unit": "V"}
